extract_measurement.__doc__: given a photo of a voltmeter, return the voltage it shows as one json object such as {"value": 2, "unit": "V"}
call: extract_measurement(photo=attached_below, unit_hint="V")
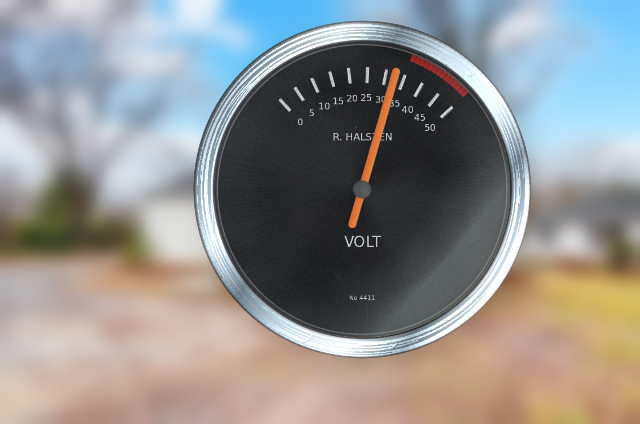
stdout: {"value": 32.5, "unit": "V"}
